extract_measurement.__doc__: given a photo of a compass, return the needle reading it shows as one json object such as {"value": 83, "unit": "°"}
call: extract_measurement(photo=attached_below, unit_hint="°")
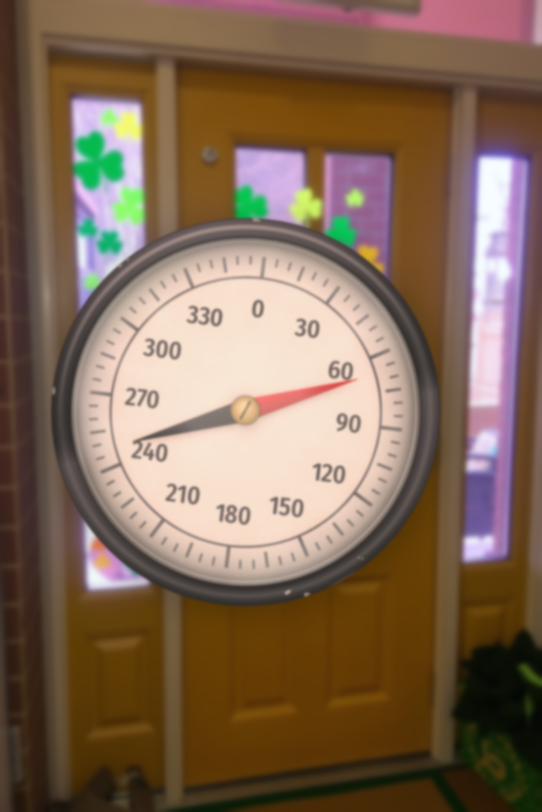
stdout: {"value": 67.5, "unit": "°"}
